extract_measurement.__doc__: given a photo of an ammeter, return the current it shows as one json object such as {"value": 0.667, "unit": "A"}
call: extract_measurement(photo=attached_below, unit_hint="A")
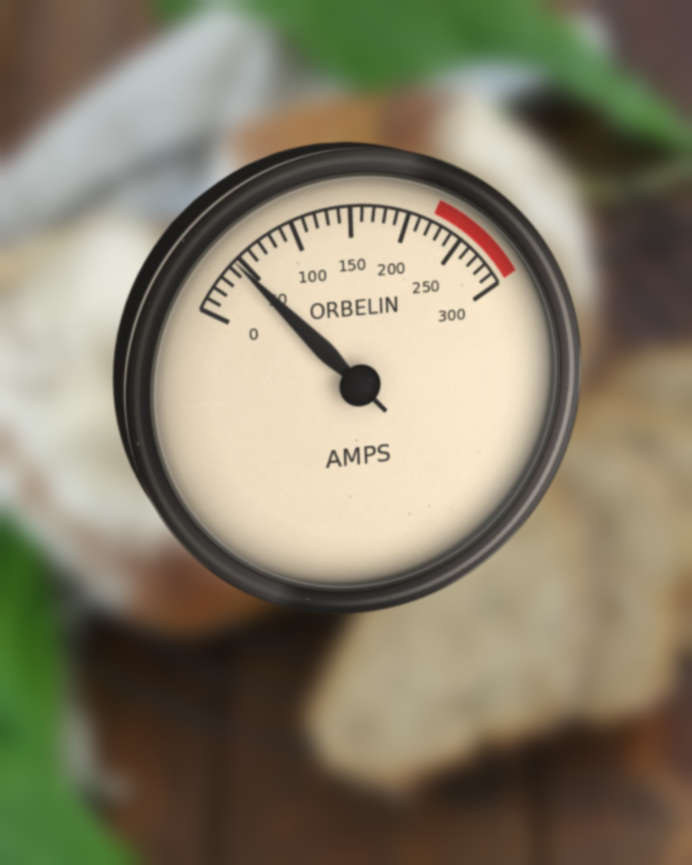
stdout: {"value": 45, "unit": "A"}
